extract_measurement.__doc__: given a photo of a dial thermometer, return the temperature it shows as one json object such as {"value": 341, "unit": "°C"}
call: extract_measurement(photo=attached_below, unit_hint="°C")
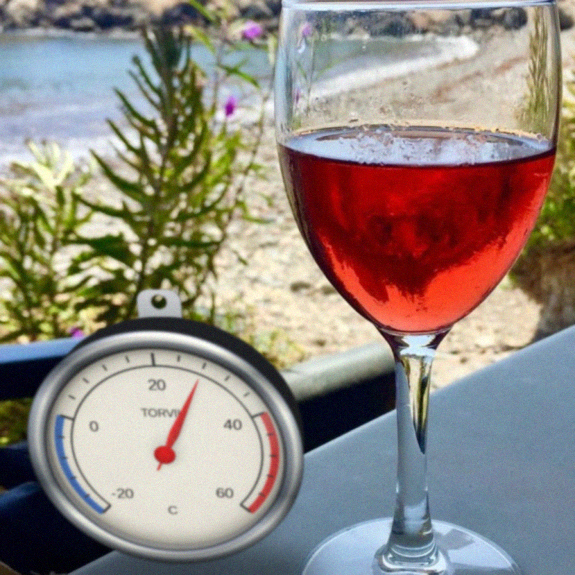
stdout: {"value": 28, "unit": "°C"}
